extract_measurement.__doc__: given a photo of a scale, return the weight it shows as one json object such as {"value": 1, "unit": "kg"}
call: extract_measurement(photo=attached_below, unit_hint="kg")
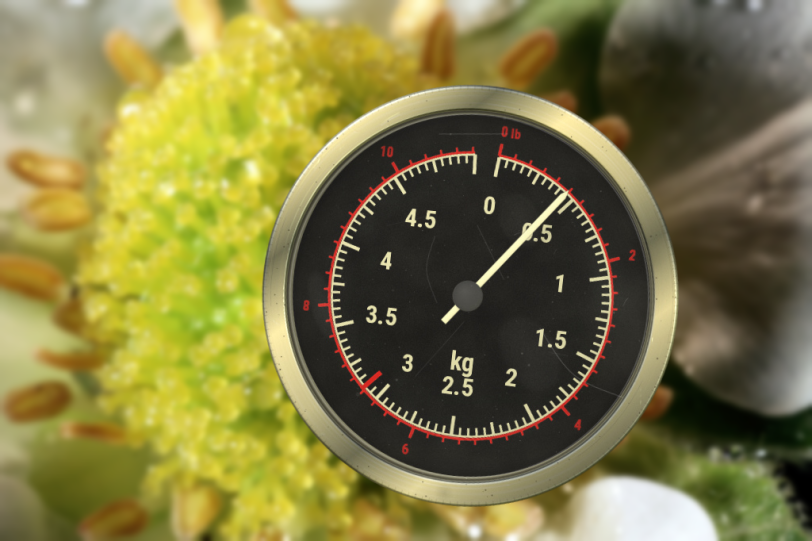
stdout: {"value": 0.45, "unit": "kg"}
